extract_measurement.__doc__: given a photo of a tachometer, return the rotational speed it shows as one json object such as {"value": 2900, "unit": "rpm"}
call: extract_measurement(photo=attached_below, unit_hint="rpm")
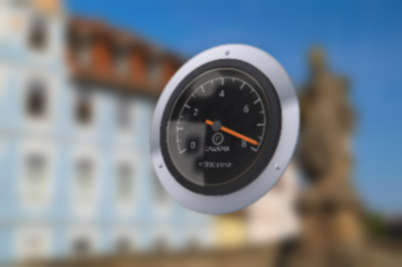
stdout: {"value": 7750, "unit": "rpm"}
